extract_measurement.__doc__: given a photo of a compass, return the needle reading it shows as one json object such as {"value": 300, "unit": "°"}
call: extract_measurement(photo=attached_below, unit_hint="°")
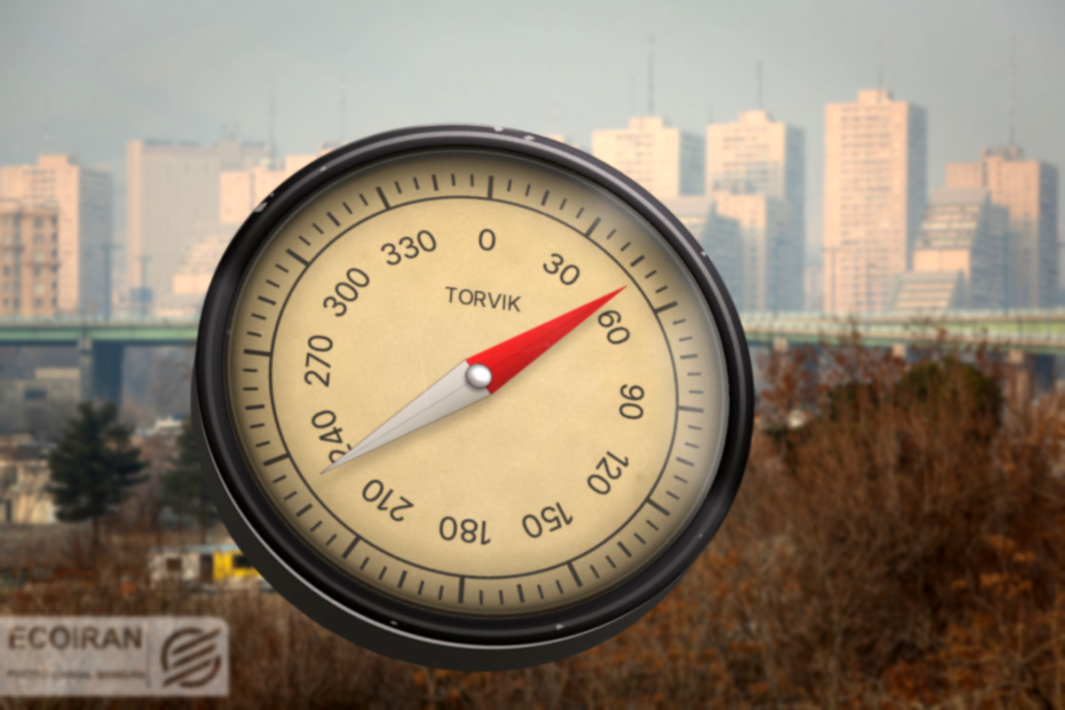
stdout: {"value": 50, "unit": "°"}
